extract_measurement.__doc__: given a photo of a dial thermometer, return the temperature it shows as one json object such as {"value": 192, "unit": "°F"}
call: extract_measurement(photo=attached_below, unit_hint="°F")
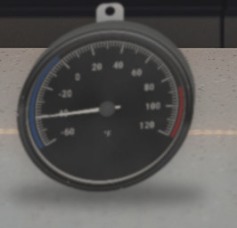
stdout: {"value": -40, "unit": "°F"}
